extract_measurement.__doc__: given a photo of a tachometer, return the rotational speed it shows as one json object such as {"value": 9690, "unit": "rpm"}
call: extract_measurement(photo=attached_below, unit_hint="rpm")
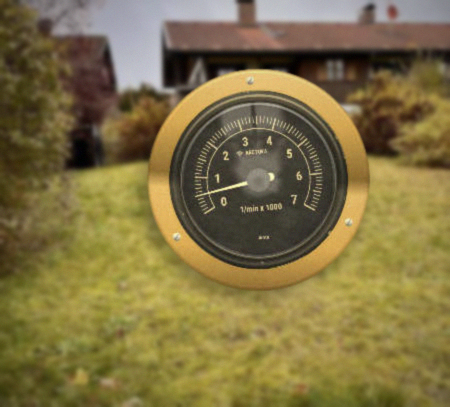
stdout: {"value": 500, "unit": "rpm"}
